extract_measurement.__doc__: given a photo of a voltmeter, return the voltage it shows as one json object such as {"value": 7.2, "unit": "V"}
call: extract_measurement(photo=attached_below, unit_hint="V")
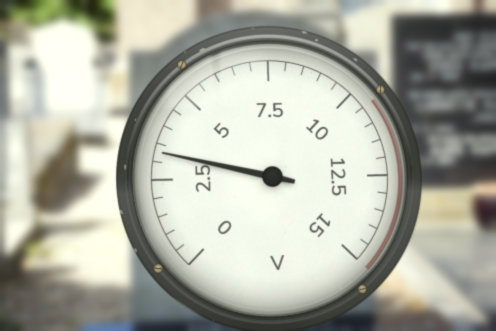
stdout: {"value": 3.25, "unit": "V"}
